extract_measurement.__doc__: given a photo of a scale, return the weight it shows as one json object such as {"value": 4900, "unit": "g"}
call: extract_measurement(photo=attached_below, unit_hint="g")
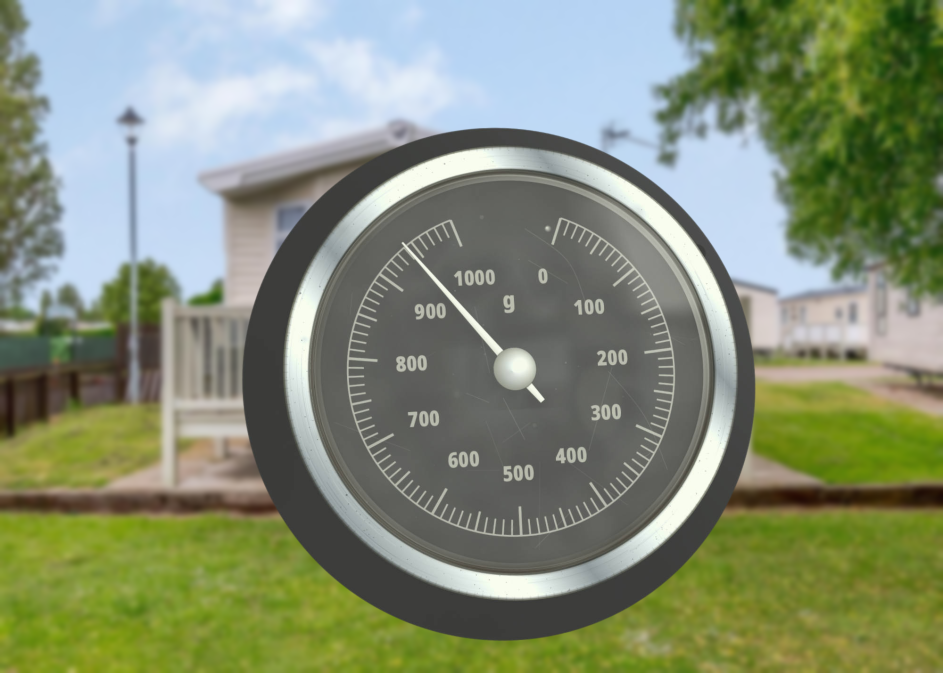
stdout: {"value": 940, "unit": "g"}
